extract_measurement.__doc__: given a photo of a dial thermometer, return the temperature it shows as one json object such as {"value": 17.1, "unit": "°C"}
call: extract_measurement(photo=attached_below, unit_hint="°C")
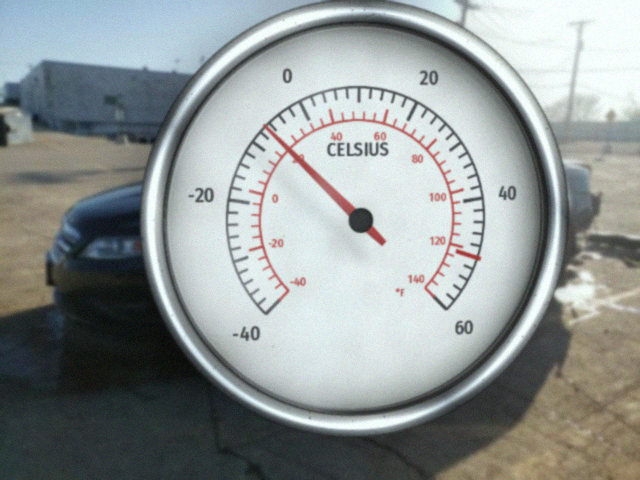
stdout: {"value": -7, "unit": "°C"}
